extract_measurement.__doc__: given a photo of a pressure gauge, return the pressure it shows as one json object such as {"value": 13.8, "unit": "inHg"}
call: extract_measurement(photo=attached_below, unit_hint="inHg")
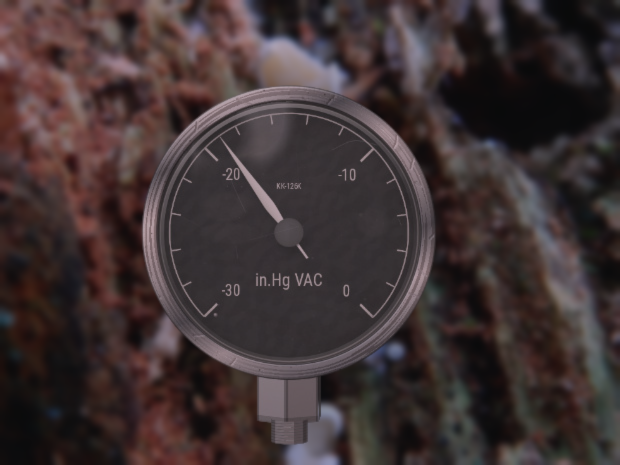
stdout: {"value": -19, "unit": "inHg"}
